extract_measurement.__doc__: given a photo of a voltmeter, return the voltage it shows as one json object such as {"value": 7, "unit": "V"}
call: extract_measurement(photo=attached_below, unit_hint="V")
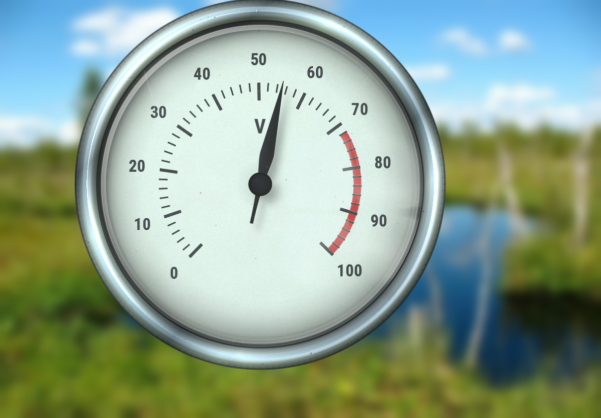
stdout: {"value": 55, "unit": "V"}
